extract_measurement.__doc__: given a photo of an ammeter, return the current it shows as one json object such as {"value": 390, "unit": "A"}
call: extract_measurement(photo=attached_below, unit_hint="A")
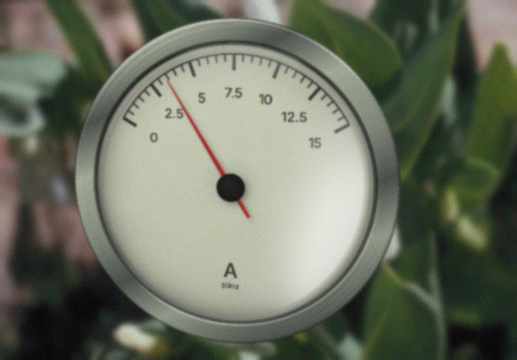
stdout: {"value": 3.5, "unit": "A"}
